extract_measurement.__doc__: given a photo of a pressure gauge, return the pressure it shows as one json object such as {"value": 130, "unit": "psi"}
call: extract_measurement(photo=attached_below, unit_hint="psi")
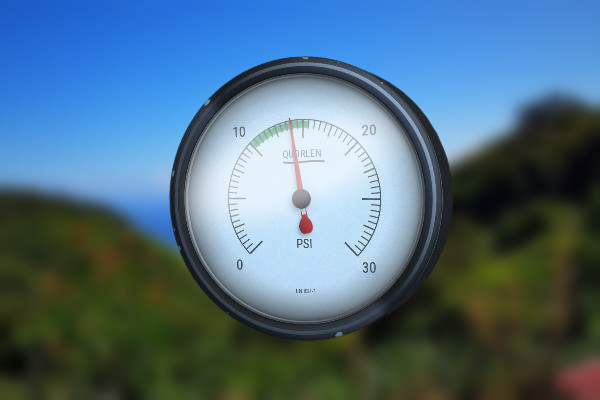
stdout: {"value": 14, "unit": "psi"}
